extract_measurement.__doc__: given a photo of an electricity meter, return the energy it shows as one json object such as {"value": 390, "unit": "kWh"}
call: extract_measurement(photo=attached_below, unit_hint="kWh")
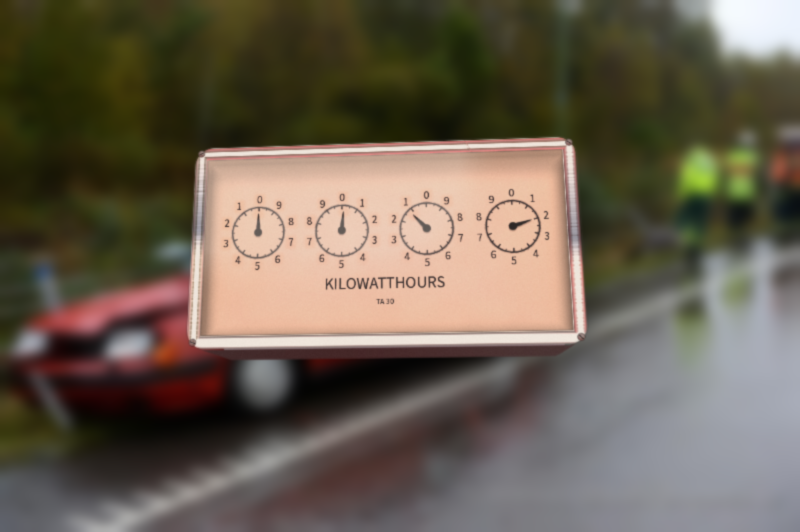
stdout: {"value": 12, "unit": "kWh"}
